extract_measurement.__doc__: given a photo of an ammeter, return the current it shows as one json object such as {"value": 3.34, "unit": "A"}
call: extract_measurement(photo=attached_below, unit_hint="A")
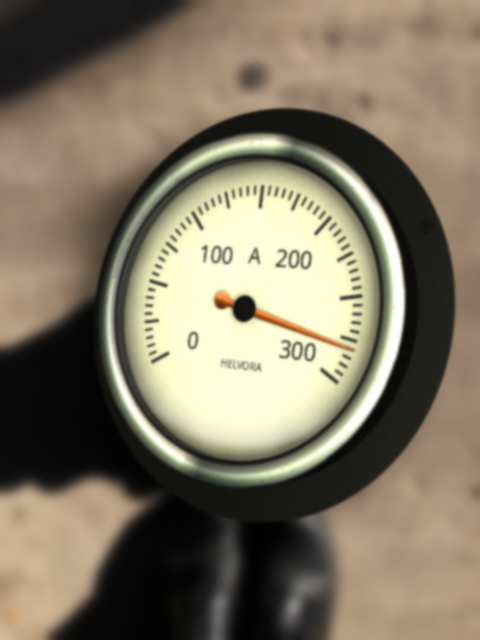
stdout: {"value": 280, "unit": "A"}
